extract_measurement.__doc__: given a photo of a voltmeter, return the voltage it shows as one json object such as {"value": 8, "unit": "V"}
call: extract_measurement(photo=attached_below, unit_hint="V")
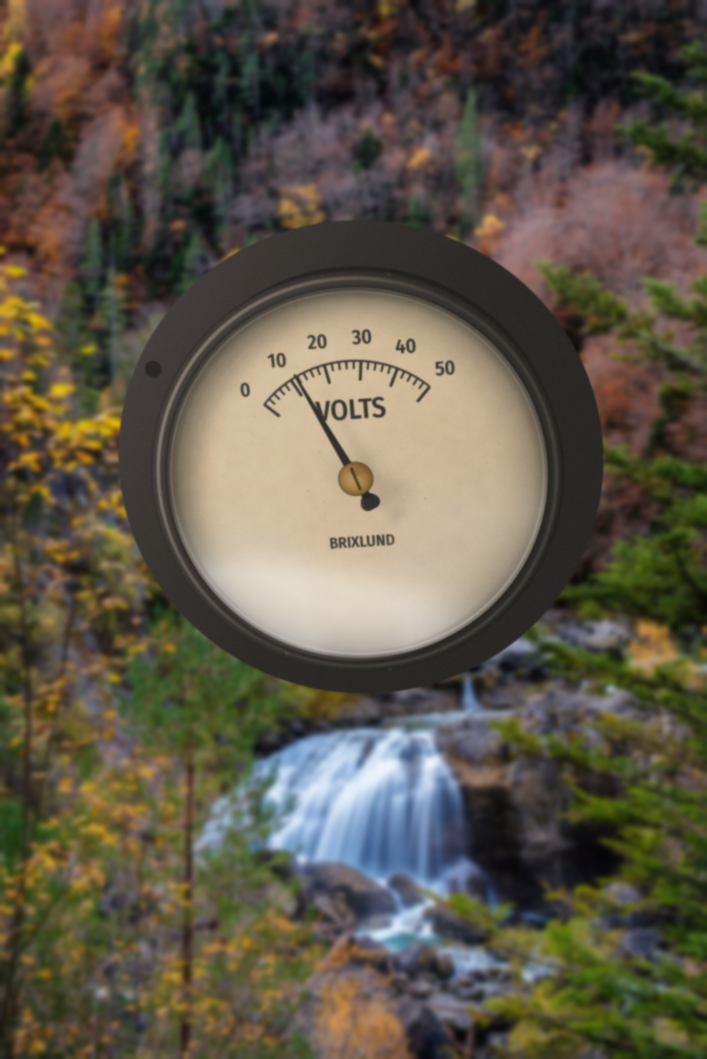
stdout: {"value": 12, "unit": "V"}
